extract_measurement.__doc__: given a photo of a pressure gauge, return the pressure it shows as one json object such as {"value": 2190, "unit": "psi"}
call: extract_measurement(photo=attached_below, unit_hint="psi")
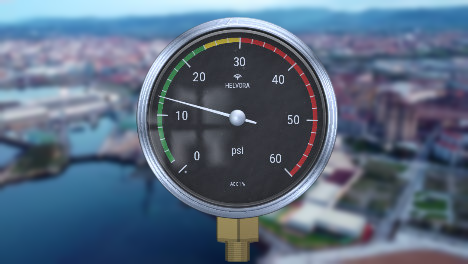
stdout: {"value": 13, "unit": "psi"}
